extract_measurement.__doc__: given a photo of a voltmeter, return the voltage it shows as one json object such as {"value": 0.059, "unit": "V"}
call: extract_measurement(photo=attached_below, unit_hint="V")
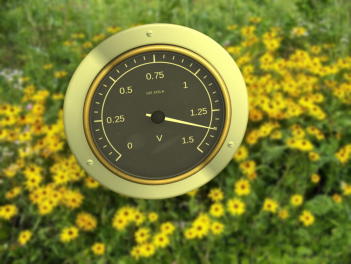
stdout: {"value": 1.35, "unit": "V"}
